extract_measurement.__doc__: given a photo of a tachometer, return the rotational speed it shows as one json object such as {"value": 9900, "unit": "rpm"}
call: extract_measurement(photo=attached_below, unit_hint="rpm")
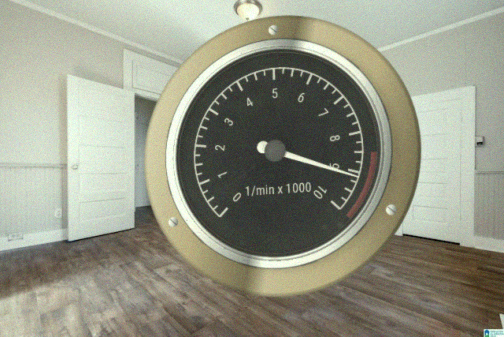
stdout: {"value": 9125, "unit": "rpm"}
